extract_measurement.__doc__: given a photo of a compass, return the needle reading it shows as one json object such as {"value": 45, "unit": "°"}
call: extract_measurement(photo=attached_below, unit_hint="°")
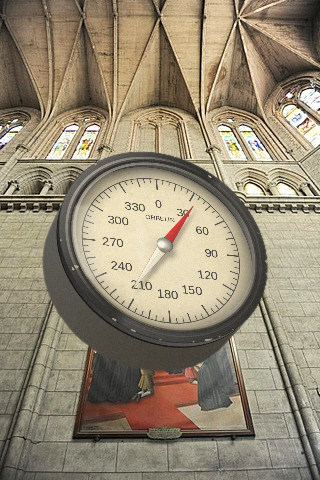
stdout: {"value": 35, "unit": "°"}
